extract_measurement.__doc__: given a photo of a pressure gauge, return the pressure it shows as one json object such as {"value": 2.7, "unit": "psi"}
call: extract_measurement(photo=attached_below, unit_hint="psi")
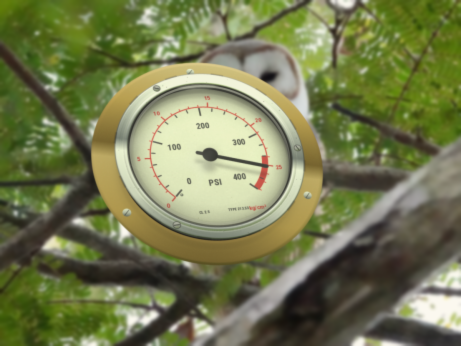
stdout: {"value": 360, "unit": "psi"}
